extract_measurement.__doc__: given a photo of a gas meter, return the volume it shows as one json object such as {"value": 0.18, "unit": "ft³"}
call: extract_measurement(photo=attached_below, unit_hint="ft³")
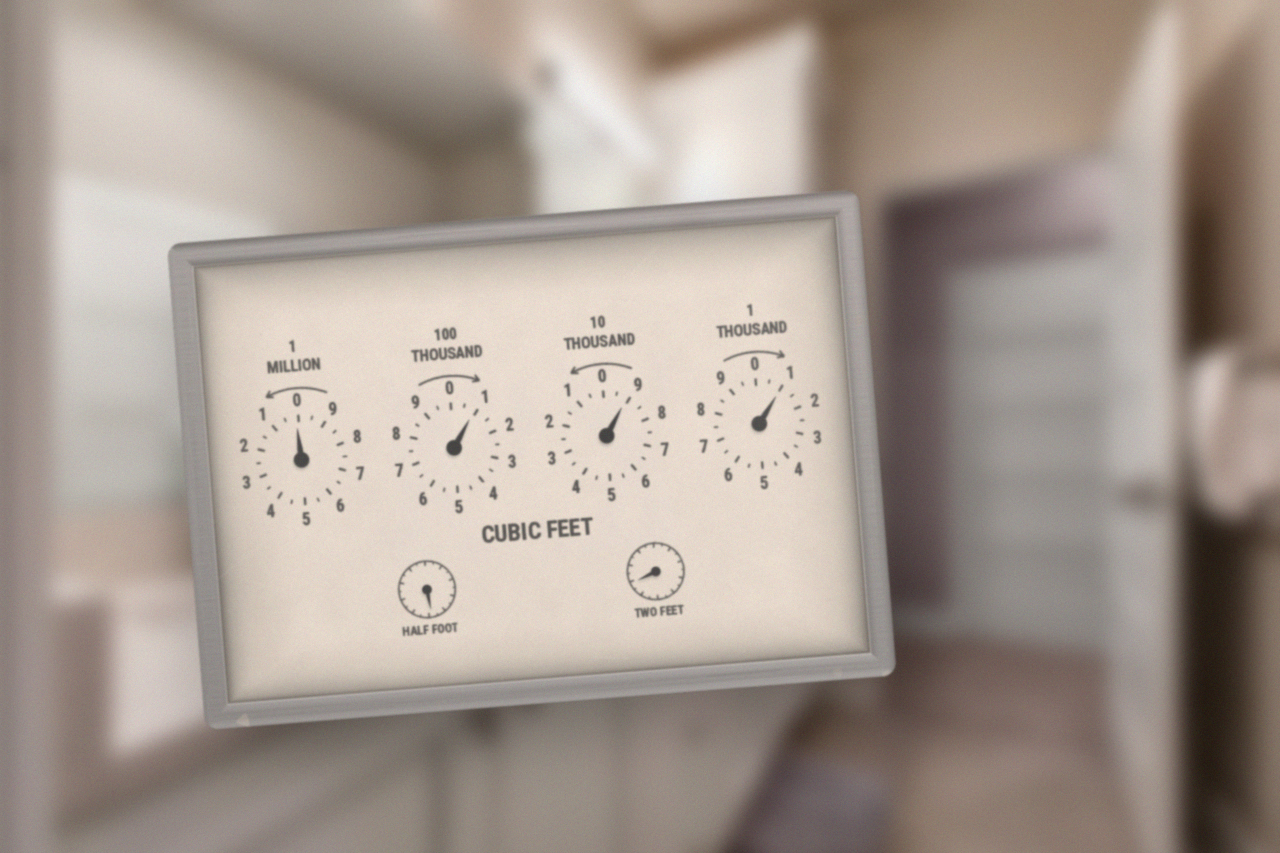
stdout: {"value": 9100, "unit": "ft³"}
